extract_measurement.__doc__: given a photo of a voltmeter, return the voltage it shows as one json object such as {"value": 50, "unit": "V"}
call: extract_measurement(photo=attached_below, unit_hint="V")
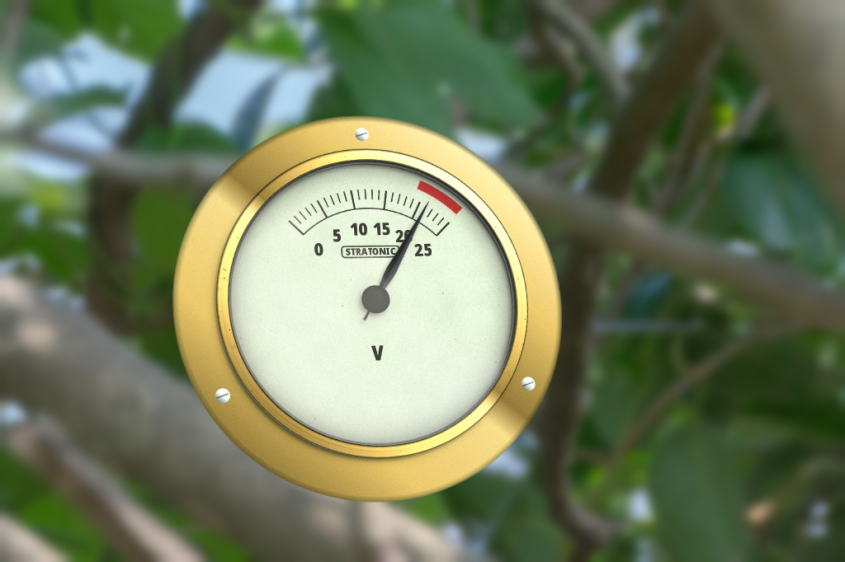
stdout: {"value": 21, "unit": "V"}
